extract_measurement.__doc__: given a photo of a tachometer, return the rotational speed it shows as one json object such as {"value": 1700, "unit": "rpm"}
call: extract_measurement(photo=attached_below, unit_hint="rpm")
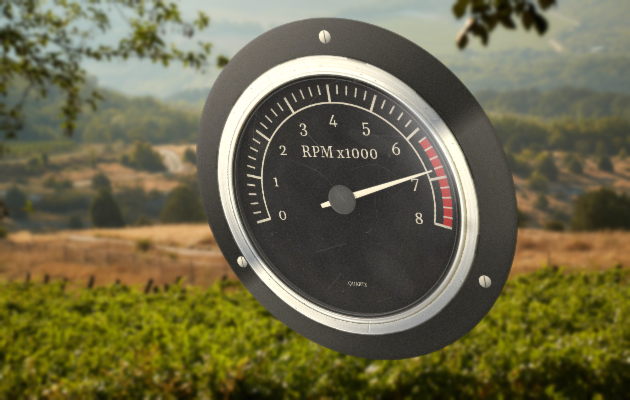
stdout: {"value": 6800, "unit": "rpm"}
